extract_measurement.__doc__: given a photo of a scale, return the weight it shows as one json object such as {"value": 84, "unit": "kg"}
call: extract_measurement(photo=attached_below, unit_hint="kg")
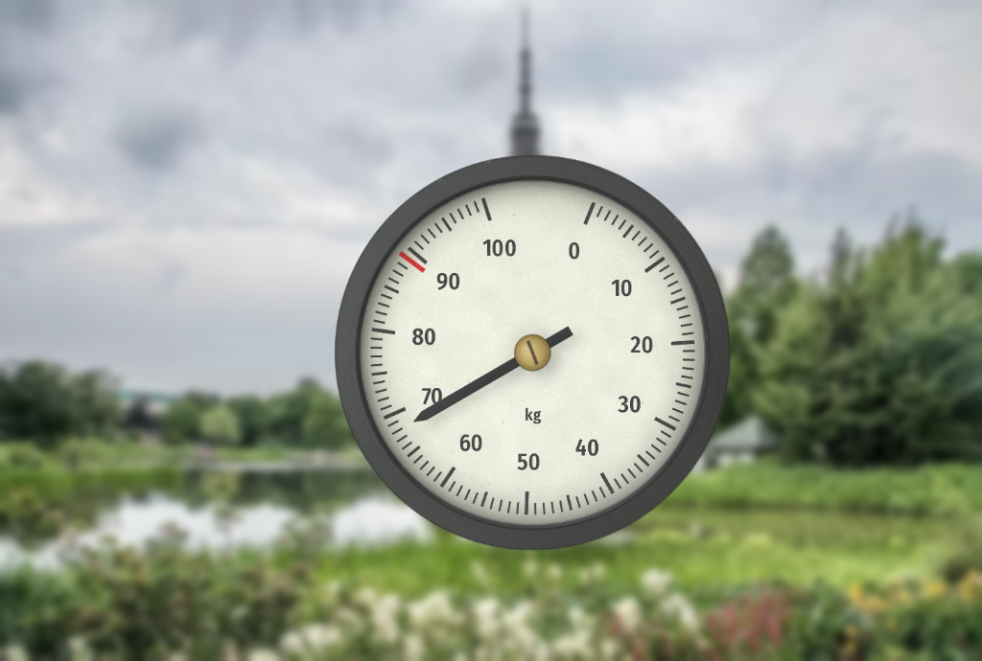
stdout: {"value": 68, "unit": "kg"}
